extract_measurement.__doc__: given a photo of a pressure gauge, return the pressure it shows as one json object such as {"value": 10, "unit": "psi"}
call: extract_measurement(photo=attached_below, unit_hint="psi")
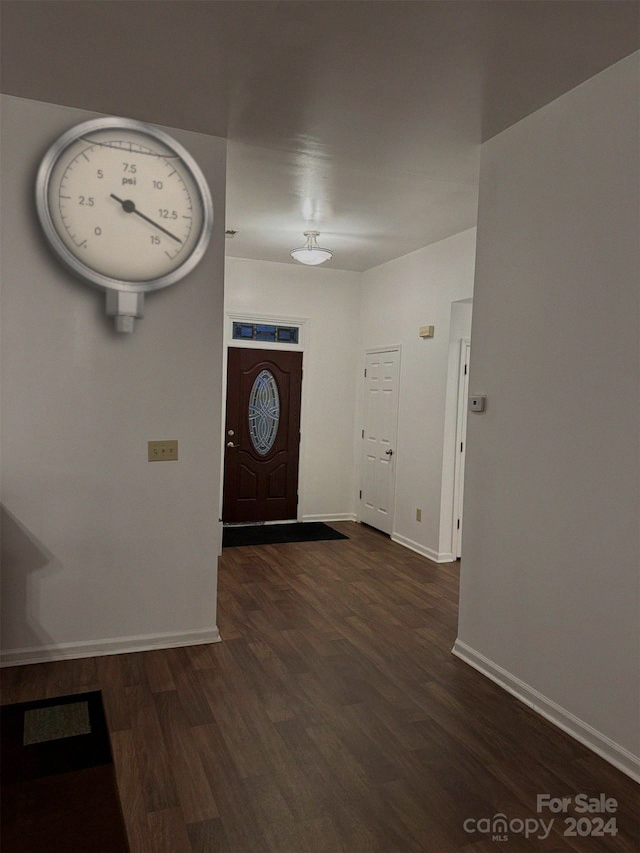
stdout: {"value": 14, "unit": "psi"}
